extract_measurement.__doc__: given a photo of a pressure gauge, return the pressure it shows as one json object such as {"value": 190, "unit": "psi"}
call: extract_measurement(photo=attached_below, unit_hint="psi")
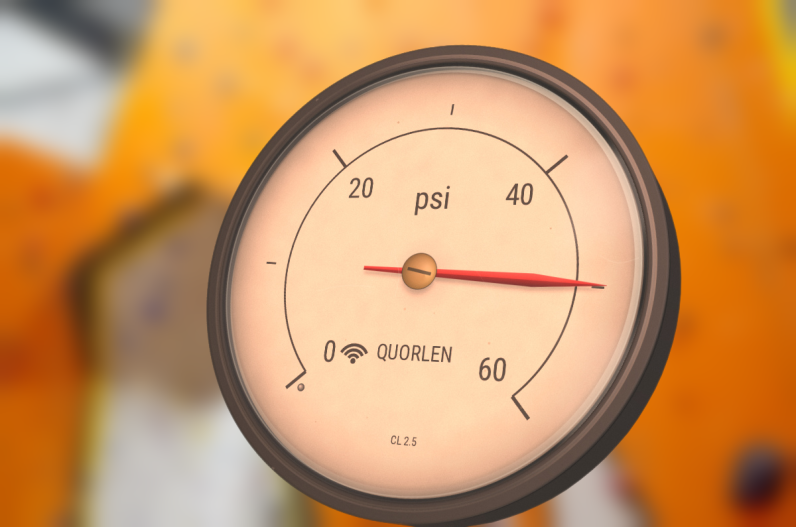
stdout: {"value": 50, "unit": "psi"}
